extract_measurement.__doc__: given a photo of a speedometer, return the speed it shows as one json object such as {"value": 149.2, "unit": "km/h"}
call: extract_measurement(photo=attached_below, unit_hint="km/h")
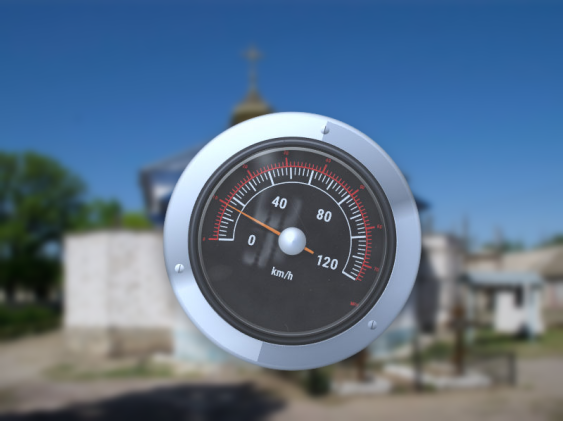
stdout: {"value": 16, "unit": "km/h"}
